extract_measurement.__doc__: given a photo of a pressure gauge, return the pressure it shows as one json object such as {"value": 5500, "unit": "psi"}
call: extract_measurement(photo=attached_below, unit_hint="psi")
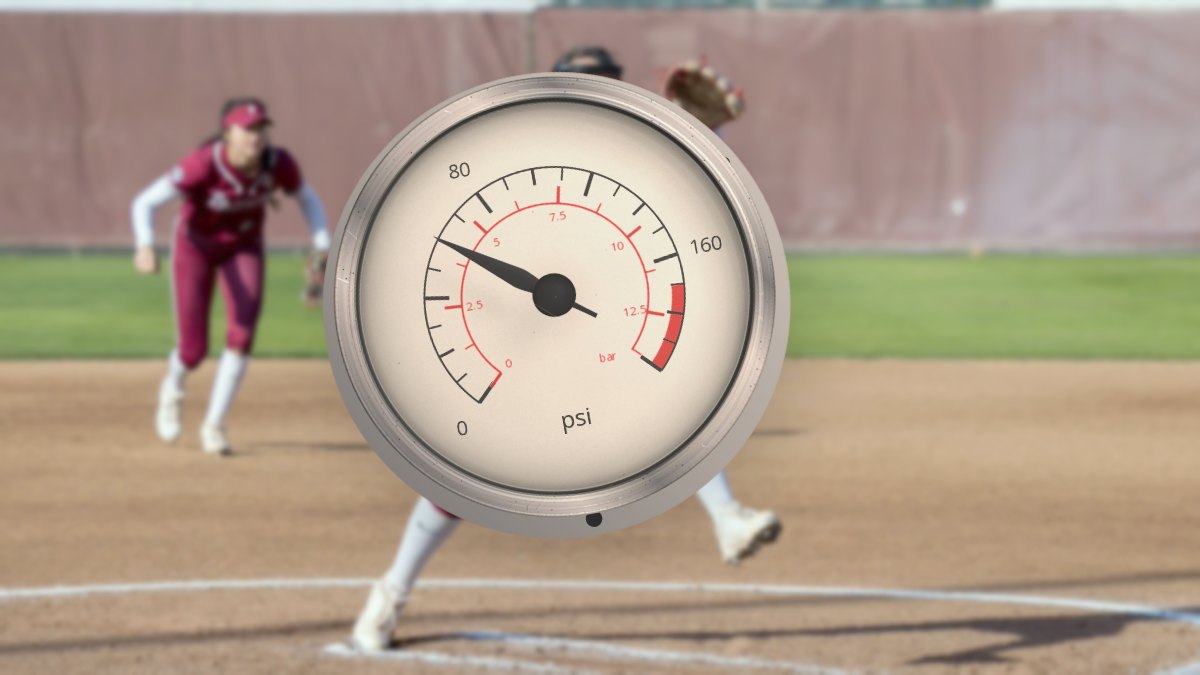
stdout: {"value": 60, "unit": "psi"}
